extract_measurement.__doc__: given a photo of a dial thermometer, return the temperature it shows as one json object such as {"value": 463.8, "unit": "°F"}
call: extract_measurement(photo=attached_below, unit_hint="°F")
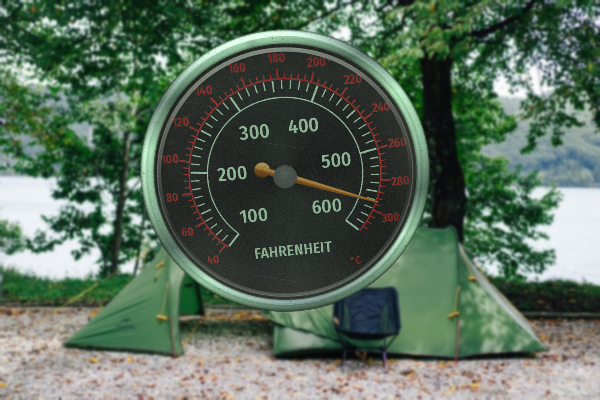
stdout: {"value": 560, "unit": "°F"}
